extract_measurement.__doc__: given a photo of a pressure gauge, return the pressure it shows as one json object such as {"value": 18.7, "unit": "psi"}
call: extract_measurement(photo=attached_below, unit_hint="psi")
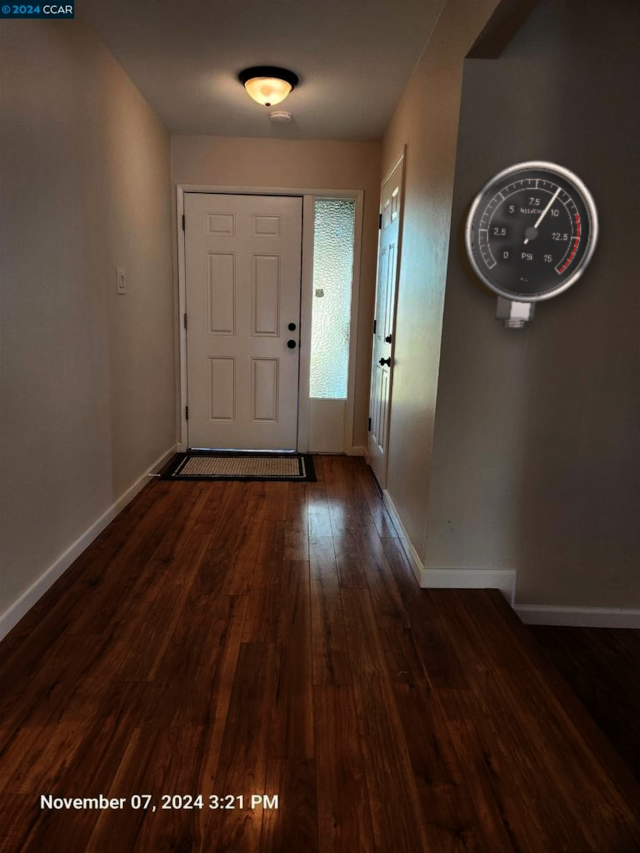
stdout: {"value": 9, "unit": "psi"}
